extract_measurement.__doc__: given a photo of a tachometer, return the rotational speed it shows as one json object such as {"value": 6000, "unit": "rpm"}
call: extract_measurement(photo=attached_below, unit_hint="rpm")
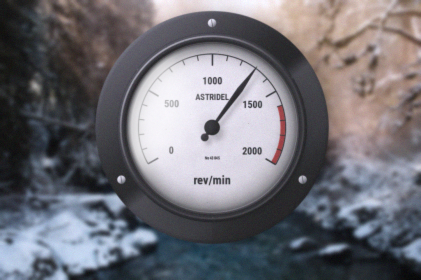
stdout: {"value": 1300, "unit": "rpm"}
